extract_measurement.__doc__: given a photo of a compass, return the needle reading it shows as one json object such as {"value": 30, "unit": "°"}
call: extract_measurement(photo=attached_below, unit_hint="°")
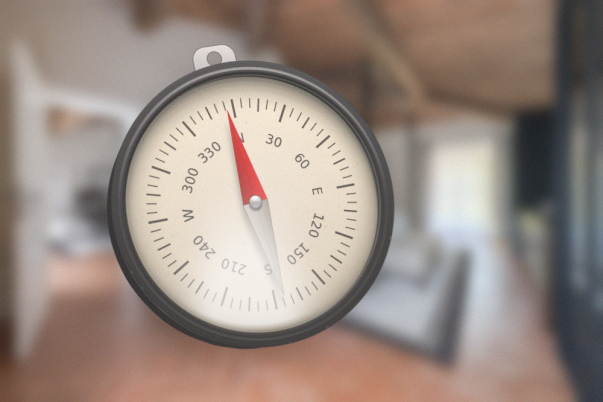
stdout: {"value": 355, "unit": "°"}
